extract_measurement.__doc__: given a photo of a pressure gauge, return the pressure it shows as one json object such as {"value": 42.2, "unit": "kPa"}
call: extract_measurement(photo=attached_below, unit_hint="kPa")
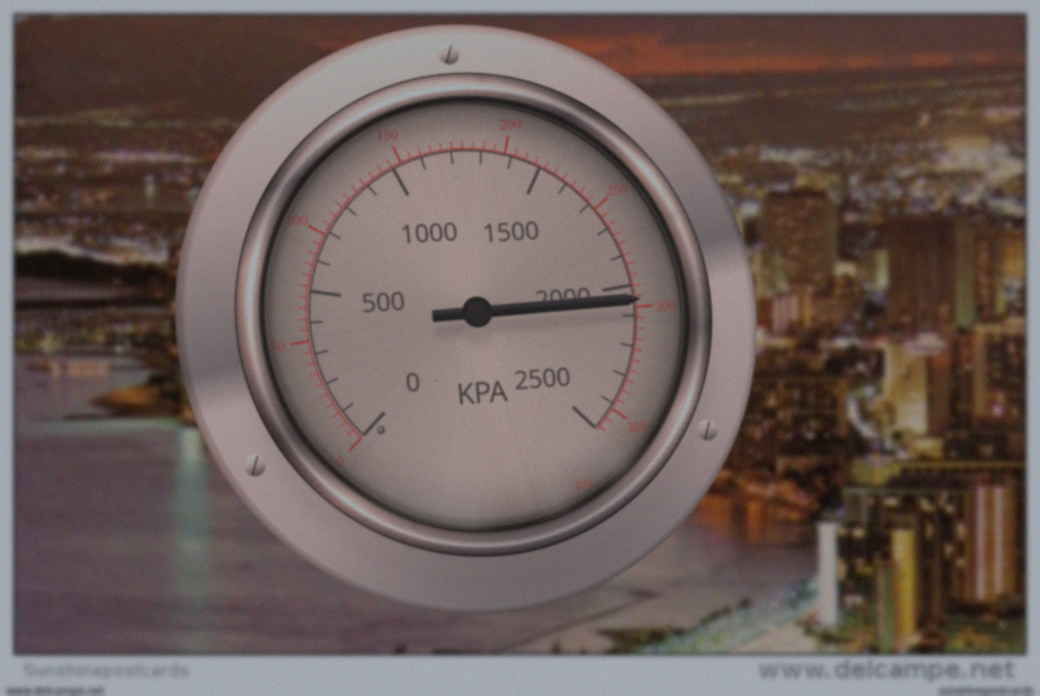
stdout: {"value": 2050, "unit": "kPa"}
